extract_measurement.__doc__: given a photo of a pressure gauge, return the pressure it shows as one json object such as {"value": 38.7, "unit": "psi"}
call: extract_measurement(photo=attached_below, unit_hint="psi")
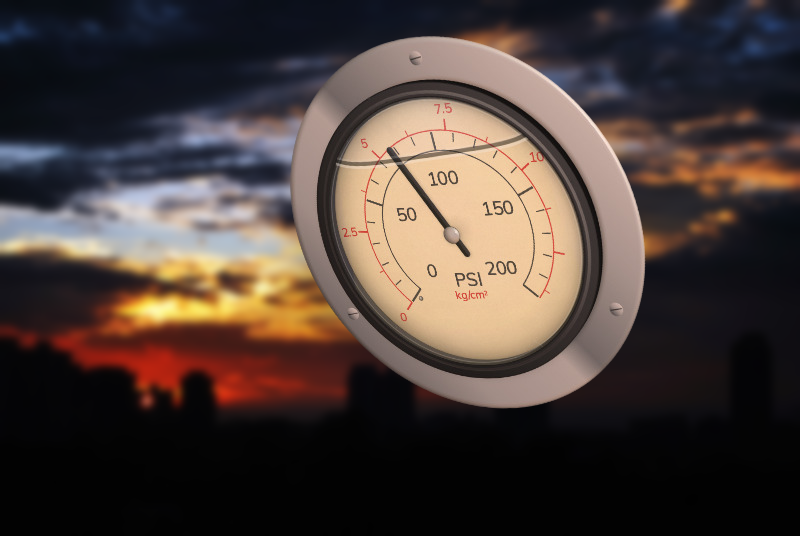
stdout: {"value": 80, "unit": "psi"}
